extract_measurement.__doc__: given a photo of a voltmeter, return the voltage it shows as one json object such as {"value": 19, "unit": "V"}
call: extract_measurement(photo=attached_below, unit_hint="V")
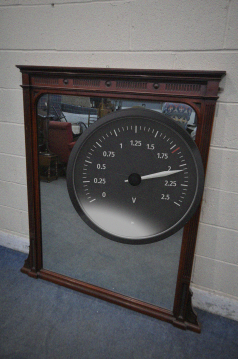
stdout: {"value": 2.05, "unit": "V"}
